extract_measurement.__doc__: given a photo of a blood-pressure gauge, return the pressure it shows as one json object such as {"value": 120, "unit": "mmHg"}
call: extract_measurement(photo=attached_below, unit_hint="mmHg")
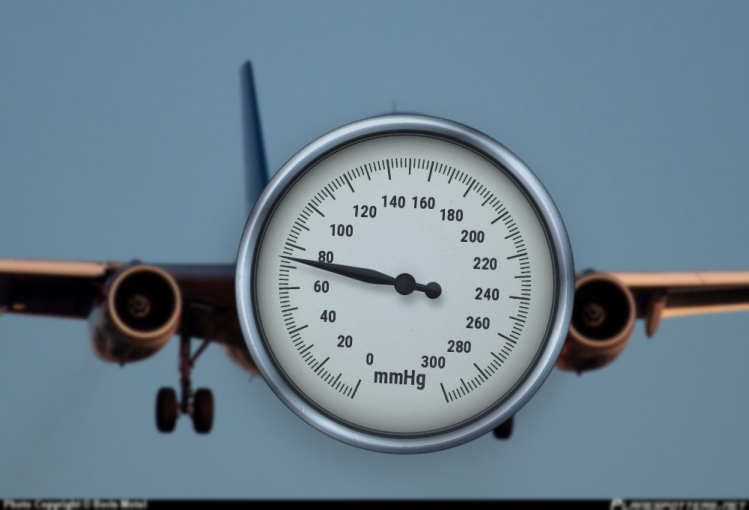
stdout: {"value": 74, "unit": "mmHg"}
